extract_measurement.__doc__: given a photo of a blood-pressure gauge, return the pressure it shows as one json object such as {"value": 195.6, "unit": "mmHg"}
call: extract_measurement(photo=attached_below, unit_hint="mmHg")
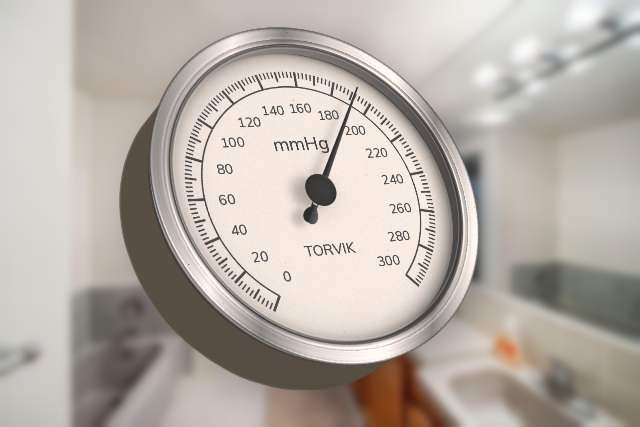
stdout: {"value": 190, "unit": "mmHg"}
